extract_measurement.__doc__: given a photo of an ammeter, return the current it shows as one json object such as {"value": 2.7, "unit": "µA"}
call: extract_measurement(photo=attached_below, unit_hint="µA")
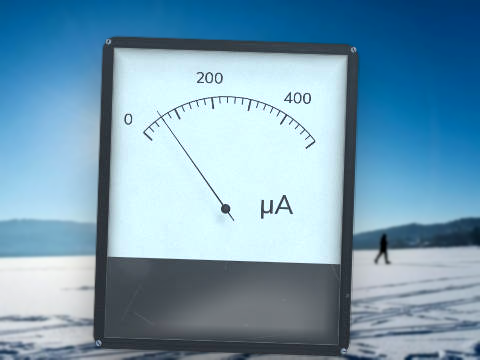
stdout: {"value": 60, "unit": "µA"}
